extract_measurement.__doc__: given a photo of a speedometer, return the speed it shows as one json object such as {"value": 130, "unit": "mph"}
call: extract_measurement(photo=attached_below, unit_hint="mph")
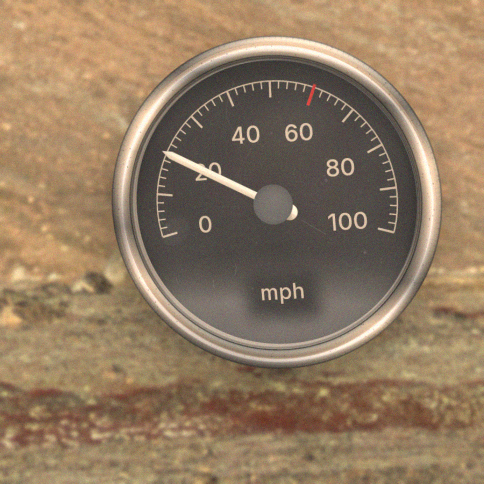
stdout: {"value": 20, "unit": "mph"}
